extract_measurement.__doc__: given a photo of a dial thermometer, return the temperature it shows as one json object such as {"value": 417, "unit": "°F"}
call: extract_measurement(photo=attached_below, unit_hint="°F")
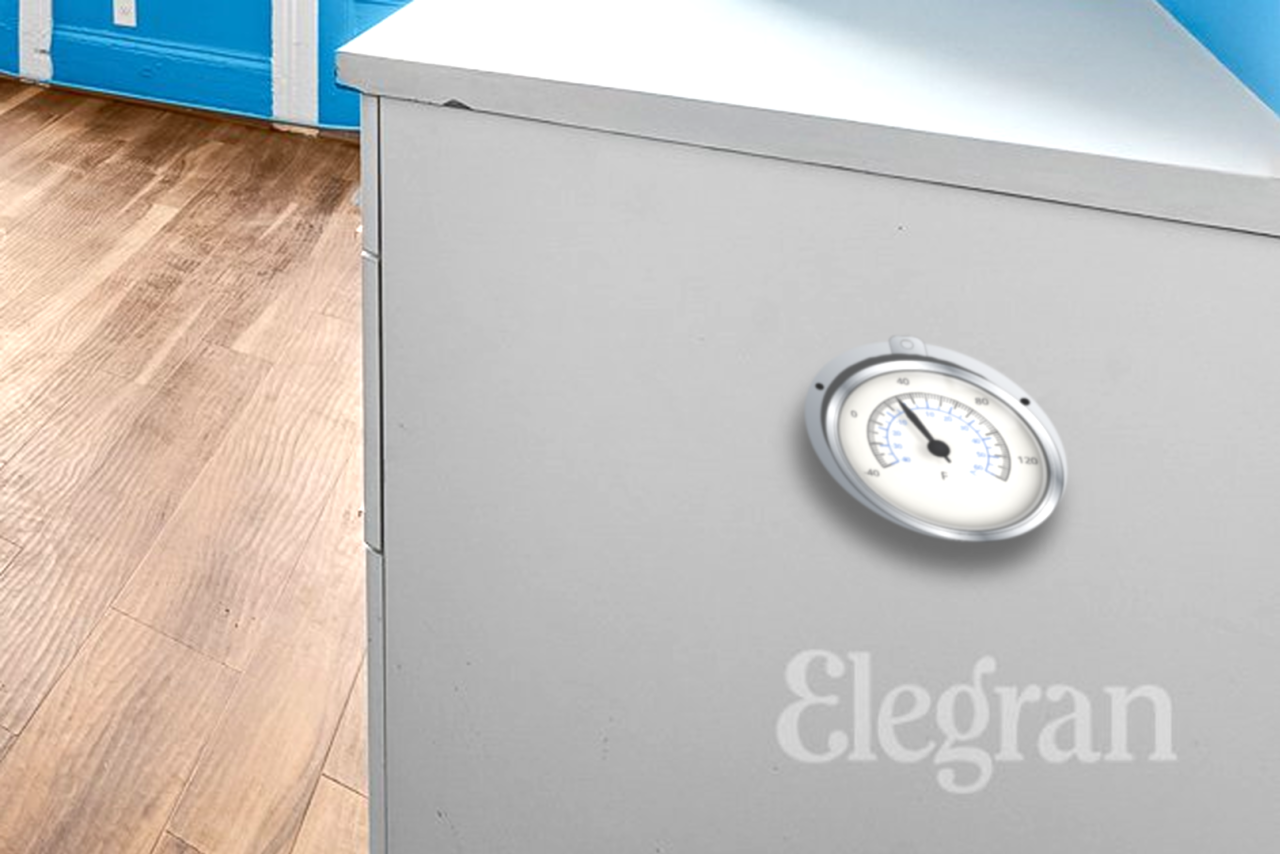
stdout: {"value": 30, "unit": "°F"}
